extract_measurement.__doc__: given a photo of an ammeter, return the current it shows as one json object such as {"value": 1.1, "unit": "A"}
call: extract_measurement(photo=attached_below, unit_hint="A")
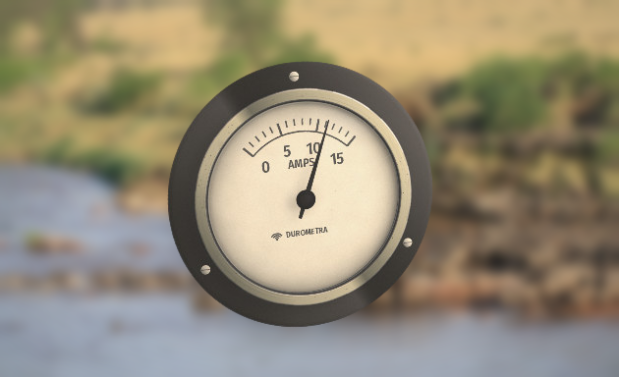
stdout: {"value": 11, "unit": "A"}
